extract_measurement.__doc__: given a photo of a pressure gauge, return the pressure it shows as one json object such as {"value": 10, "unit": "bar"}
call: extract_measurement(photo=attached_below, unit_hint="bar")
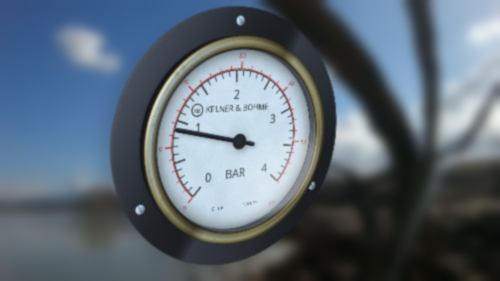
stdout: {"value": 0.9, "unit": "bar"}
